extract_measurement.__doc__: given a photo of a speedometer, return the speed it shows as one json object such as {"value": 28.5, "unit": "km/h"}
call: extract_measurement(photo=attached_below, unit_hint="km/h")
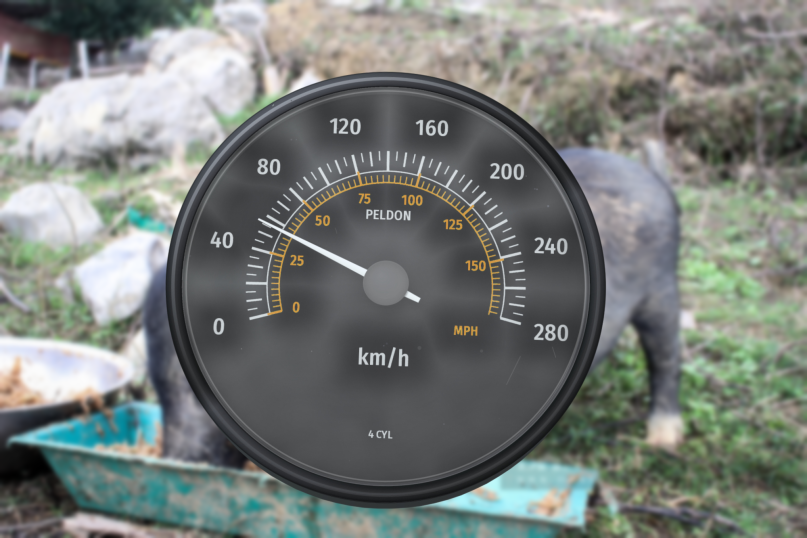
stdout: {"value": 55, "unit": "km/h"}
